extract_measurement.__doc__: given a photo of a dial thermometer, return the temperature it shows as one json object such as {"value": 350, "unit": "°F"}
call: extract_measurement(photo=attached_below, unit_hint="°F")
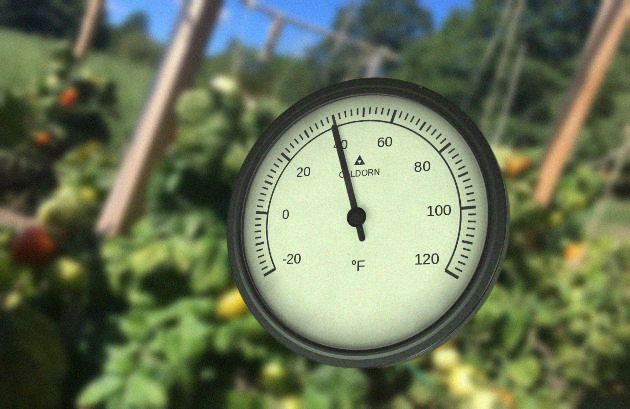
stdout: {"value": 40, "unit": "°F"}
